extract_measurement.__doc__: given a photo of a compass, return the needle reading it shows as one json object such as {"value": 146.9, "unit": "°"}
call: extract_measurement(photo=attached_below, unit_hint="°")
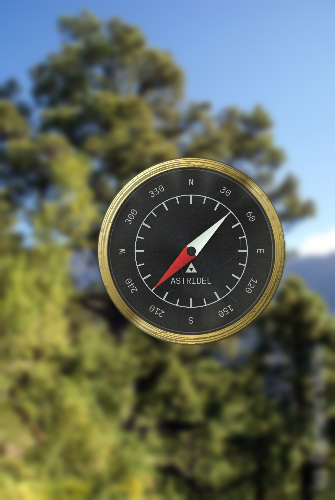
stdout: {"value": 225, "unit": "°"}
